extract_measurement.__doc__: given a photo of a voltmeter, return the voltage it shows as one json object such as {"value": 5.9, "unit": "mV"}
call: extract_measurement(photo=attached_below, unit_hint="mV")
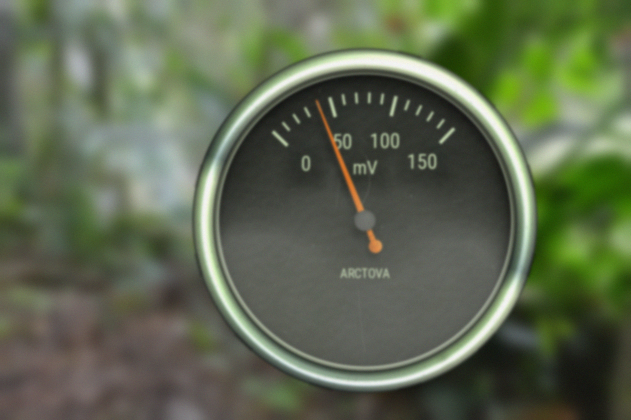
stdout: {"value": 40, "unit": "mV"}
